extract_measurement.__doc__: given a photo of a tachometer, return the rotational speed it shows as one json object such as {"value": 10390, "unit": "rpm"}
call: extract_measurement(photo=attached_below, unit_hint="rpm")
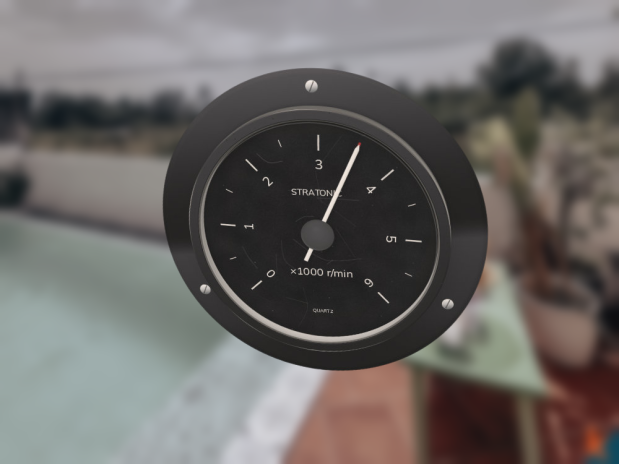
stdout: {"value": 3500, "unit": "rpm"}
